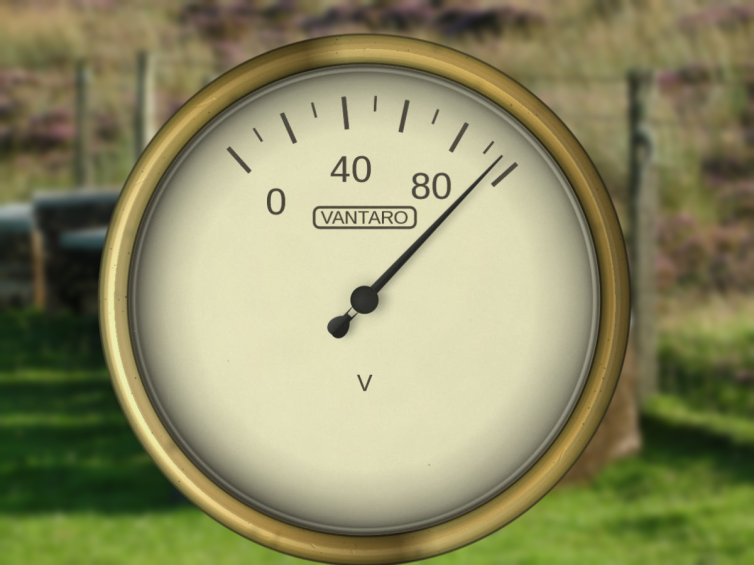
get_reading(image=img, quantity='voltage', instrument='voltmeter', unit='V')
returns 95 V
